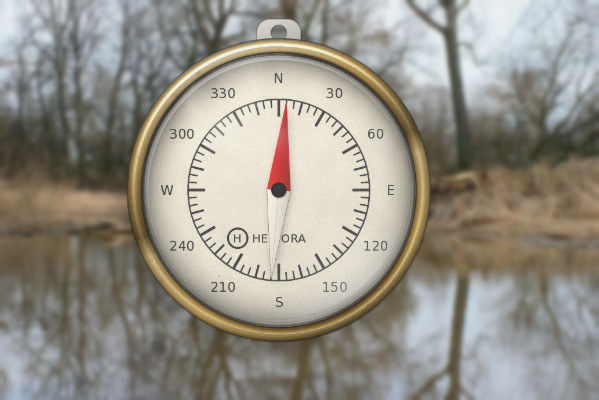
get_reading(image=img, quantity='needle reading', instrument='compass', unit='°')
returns 5 °
